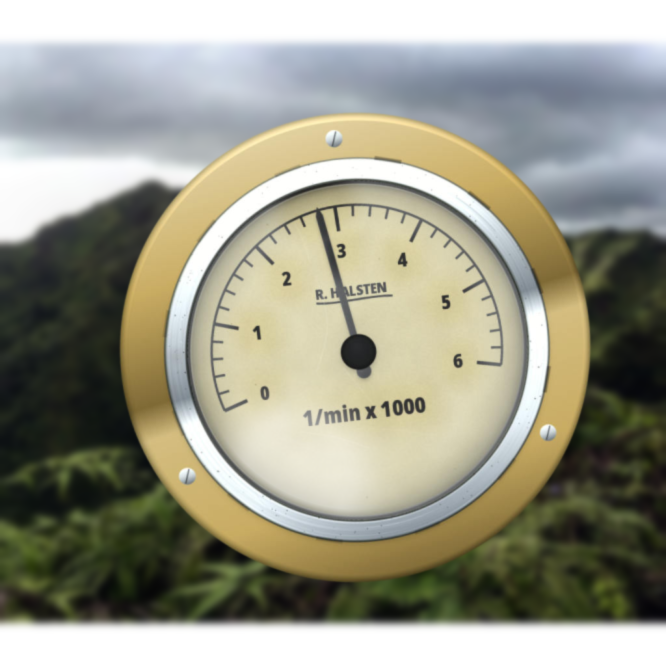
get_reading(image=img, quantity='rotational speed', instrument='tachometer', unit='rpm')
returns 2800 rpm
